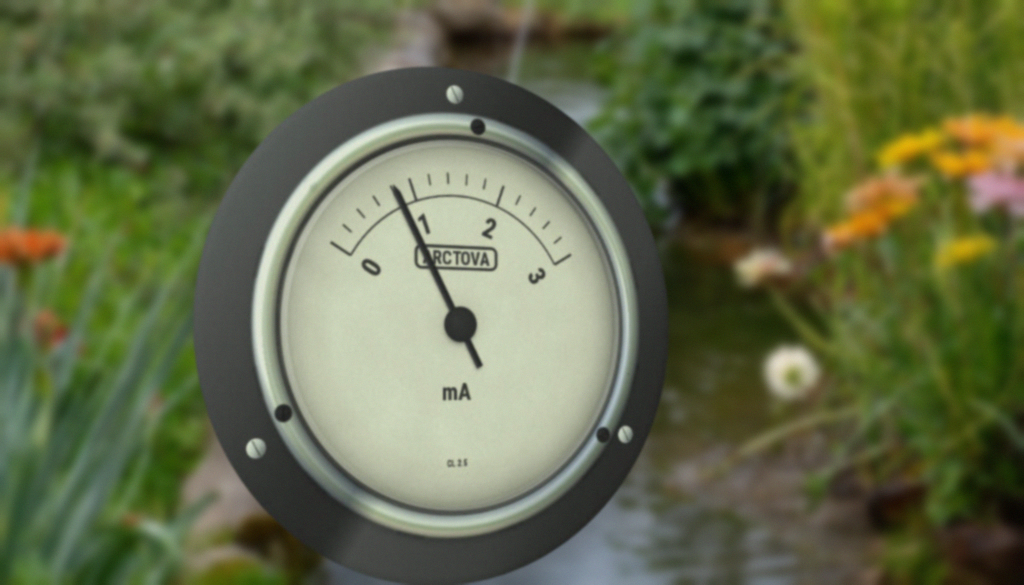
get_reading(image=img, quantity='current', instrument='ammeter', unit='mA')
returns 0.8 mA
